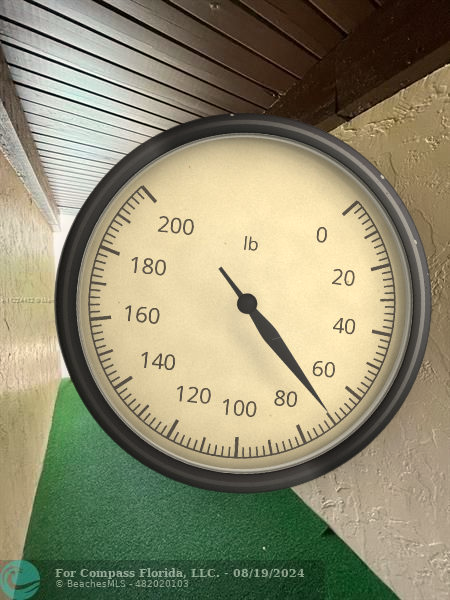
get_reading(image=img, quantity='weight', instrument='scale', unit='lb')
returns 70 lb
